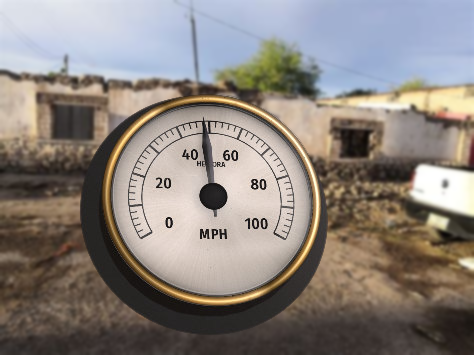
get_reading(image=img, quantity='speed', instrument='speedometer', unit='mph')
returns 48 mph
